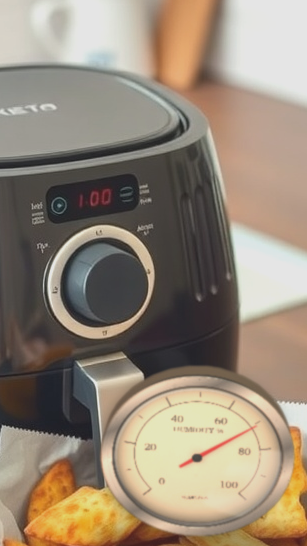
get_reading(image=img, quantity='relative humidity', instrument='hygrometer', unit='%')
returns 70 %
